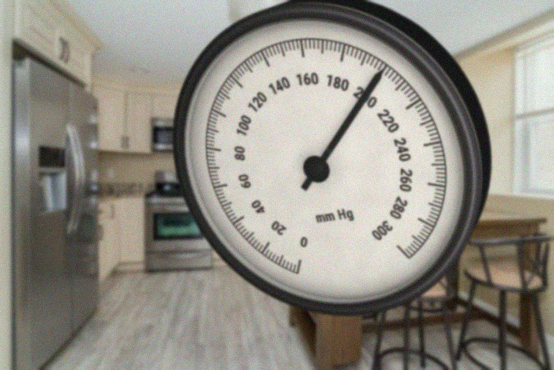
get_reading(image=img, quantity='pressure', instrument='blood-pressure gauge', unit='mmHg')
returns 200 mmHg
